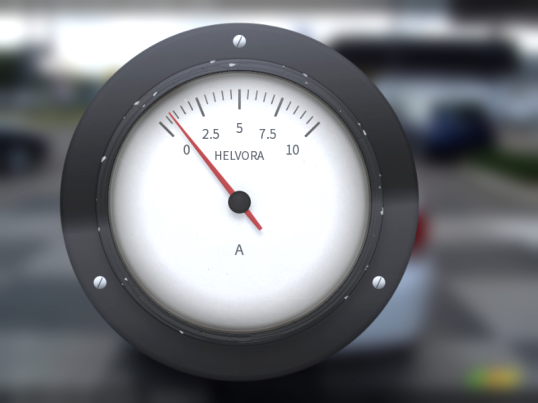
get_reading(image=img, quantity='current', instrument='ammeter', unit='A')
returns 0.75 A
